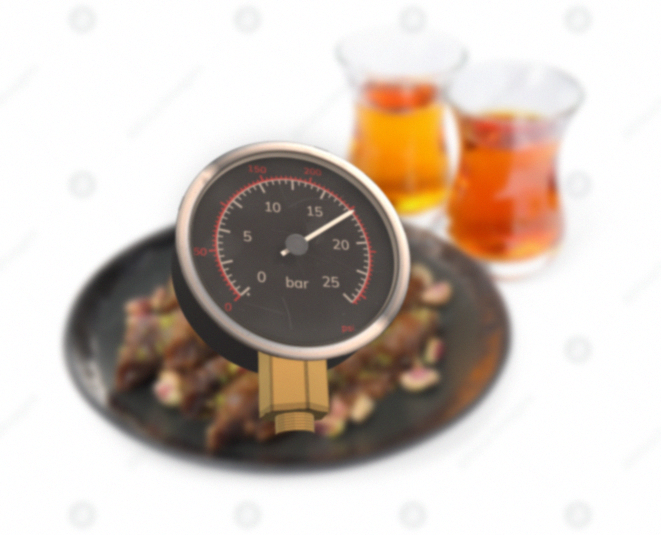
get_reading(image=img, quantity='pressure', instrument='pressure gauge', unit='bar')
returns 17.5 bar
